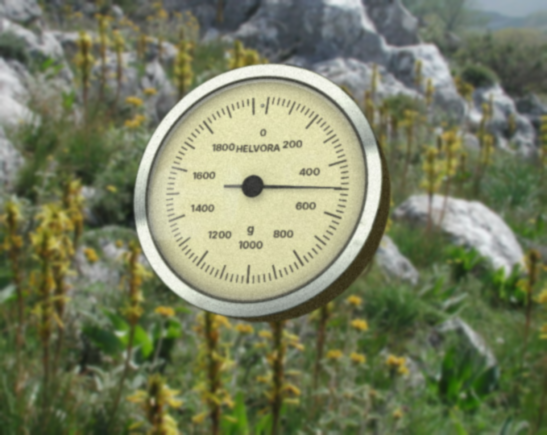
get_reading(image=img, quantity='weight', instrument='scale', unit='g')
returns 500 g
